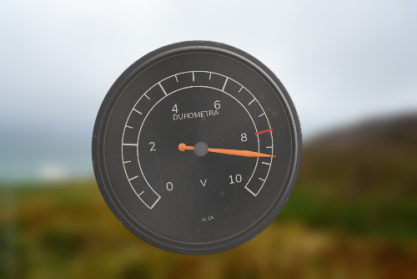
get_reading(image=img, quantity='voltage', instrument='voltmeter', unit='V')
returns 8.75 V
